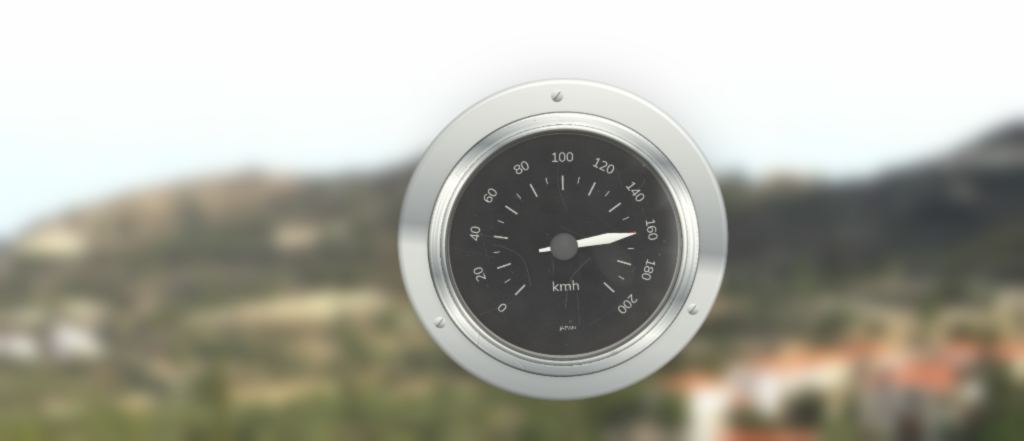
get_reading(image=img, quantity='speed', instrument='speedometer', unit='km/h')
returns 160 km/h
